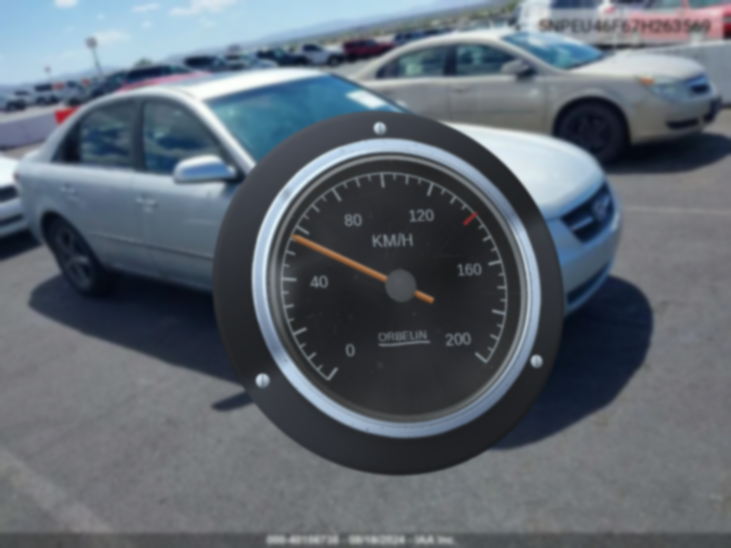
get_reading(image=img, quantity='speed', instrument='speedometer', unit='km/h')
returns 55 km/h
